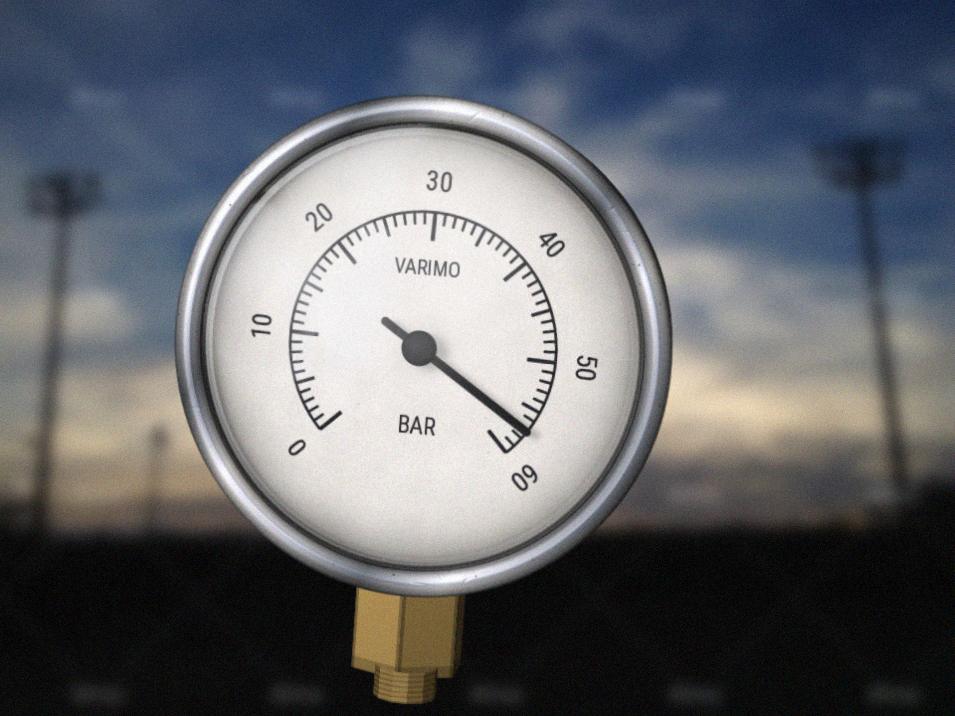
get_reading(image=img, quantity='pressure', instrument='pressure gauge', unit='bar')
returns 57 bar
